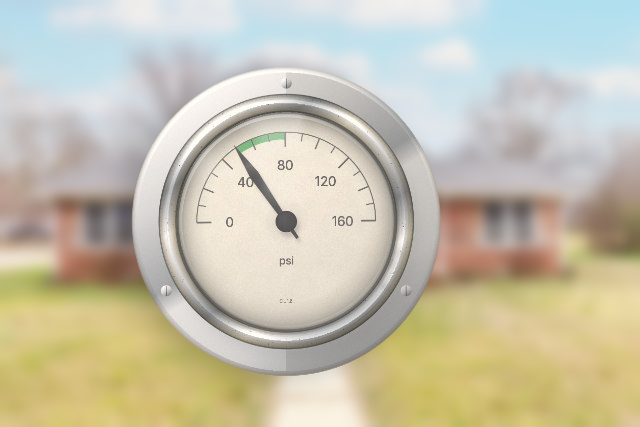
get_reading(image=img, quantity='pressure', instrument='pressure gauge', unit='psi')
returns 50 psi
